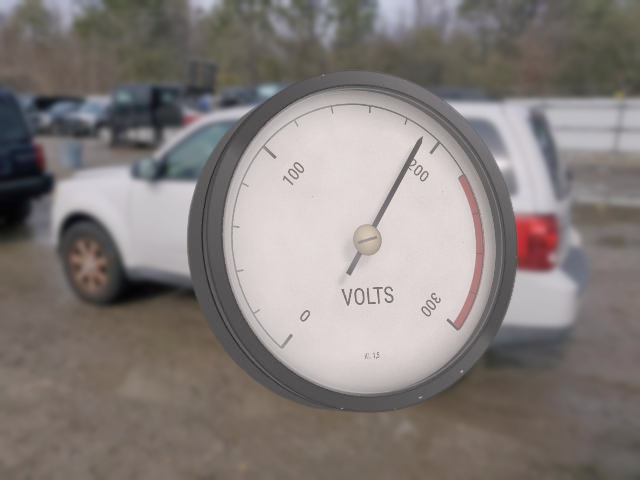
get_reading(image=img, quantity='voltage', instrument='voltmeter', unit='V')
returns 190 V
